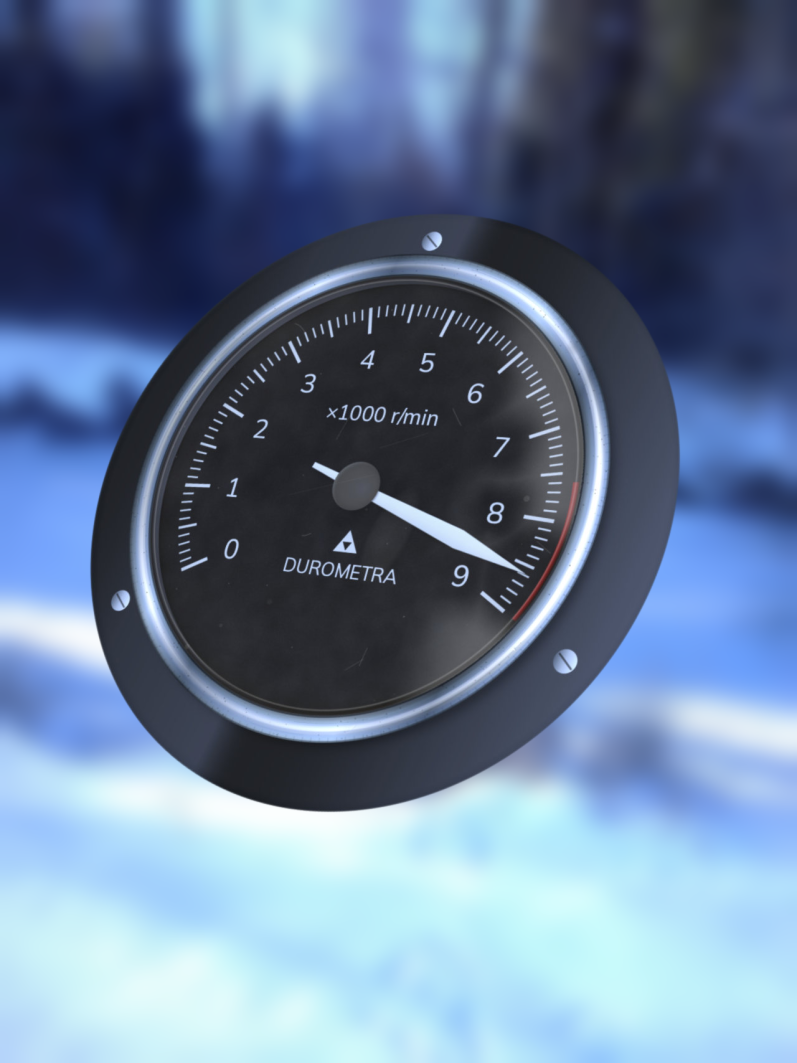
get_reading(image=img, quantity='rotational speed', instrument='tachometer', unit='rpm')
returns 8600 rpm
